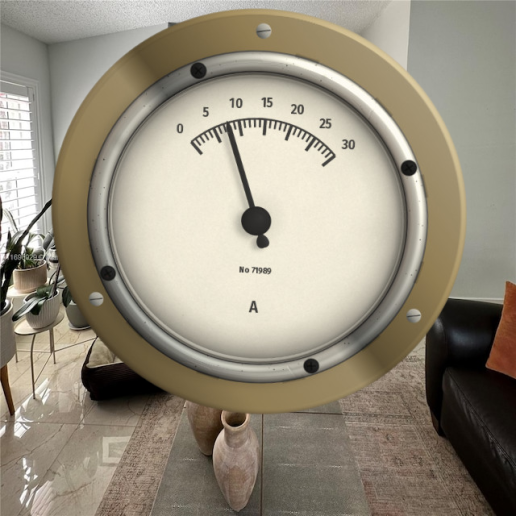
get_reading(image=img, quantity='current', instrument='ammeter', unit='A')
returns 8 A
